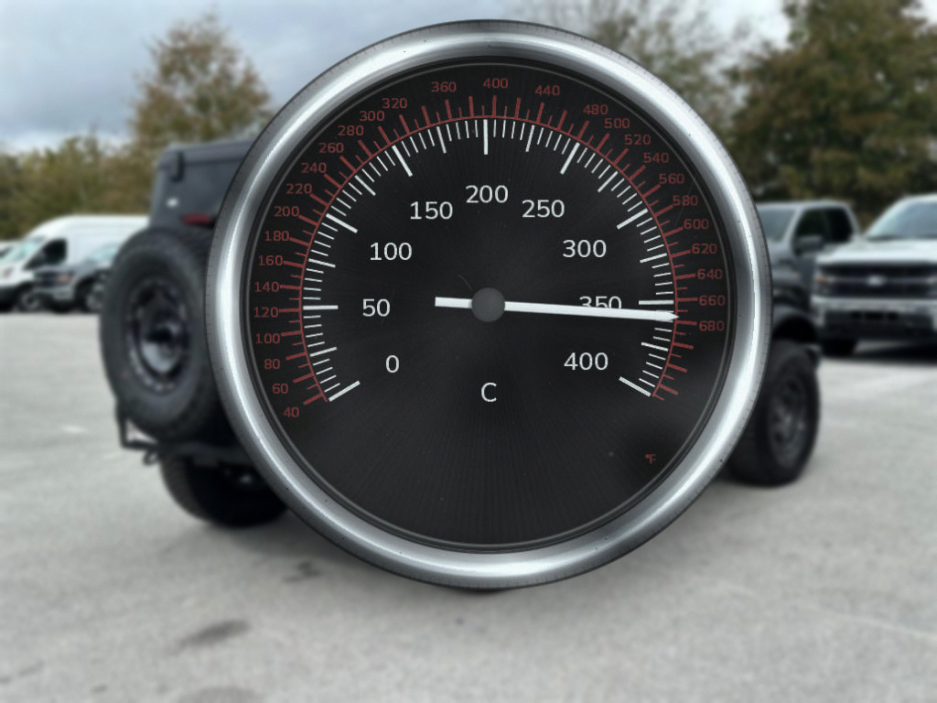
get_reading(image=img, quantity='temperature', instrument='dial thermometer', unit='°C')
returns 357.5 °C
